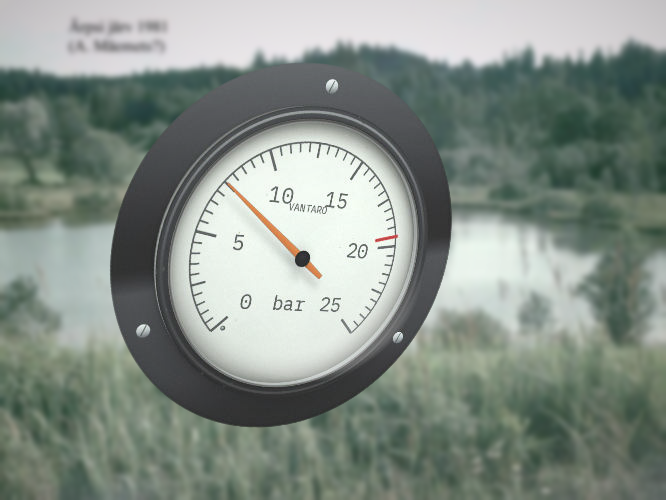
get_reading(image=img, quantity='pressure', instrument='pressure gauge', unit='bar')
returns 7.5 bar
